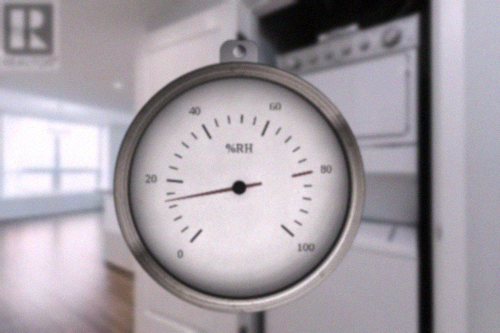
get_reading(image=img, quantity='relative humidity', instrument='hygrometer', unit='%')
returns 14 %
